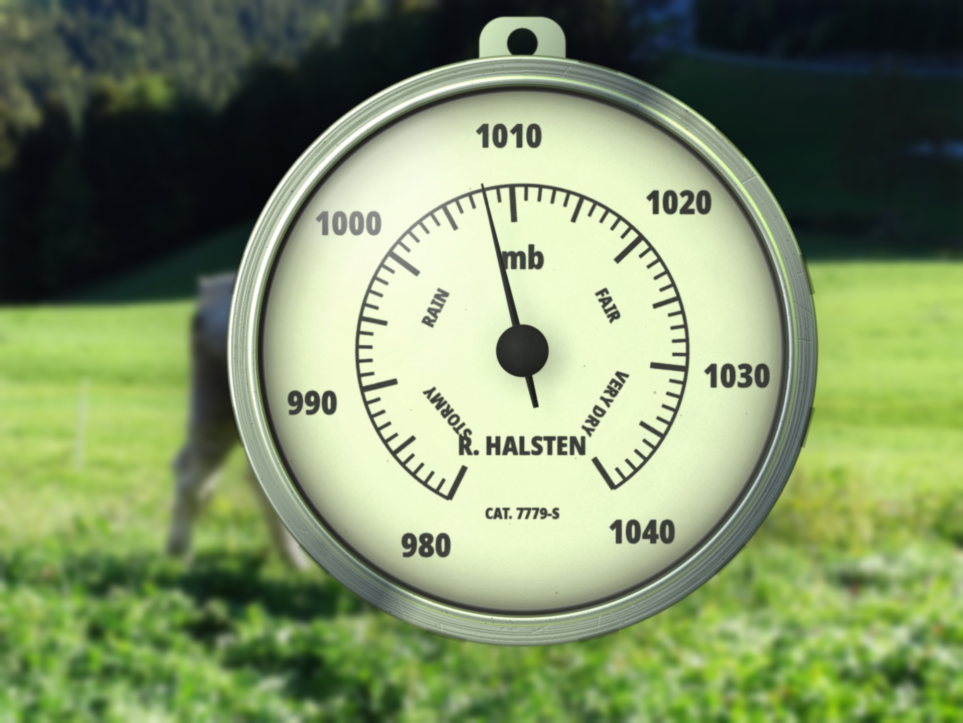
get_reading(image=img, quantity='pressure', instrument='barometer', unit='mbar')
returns 1008 mbar
